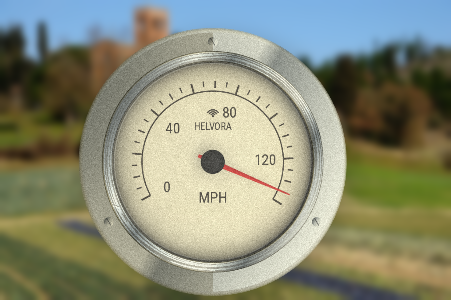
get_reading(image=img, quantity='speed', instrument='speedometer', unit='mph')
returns 135 mph
